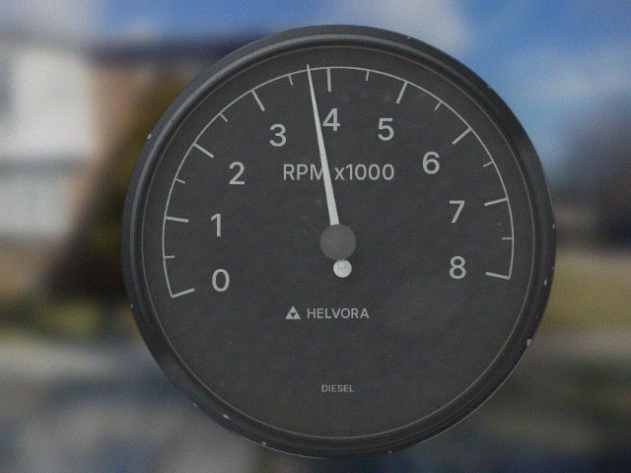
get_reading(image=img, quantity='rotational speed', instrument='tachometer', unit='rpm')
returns 3750 rpm
